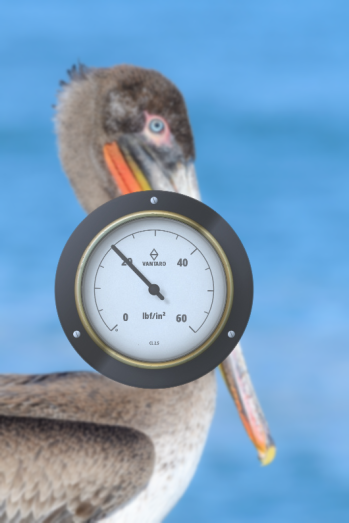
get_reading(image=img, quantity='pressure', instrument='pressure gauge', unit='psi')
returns 20 psi
